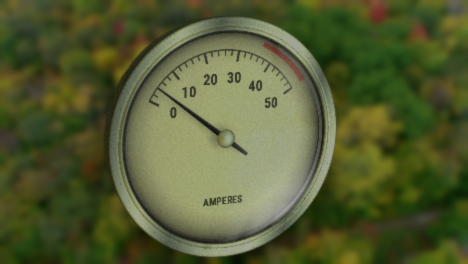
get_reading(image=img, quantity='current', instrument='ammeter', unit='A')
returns 4 A
